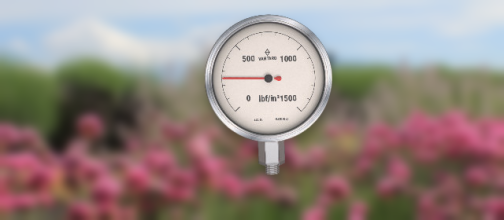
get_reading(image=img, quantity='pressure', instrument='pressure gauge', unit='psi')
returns 250 psi
